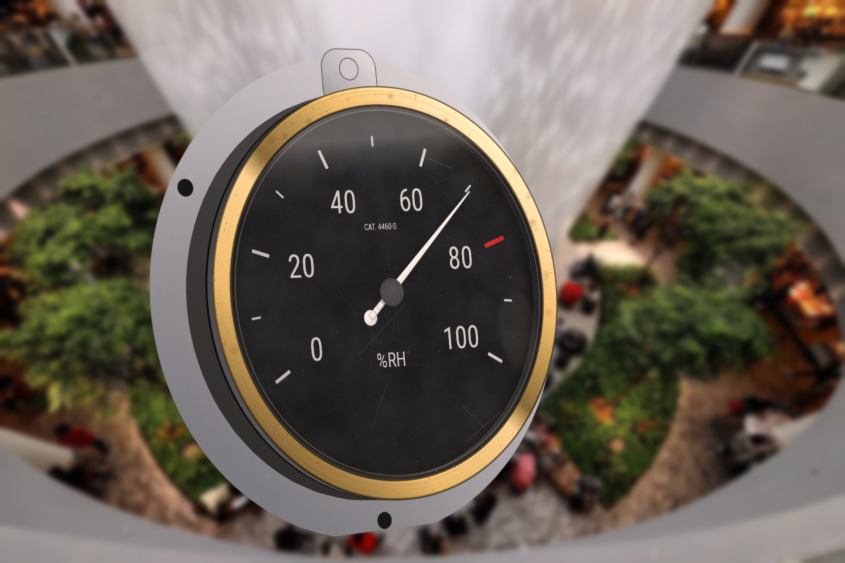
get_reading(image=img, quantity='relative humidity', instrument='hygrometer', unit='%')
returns 70 %
